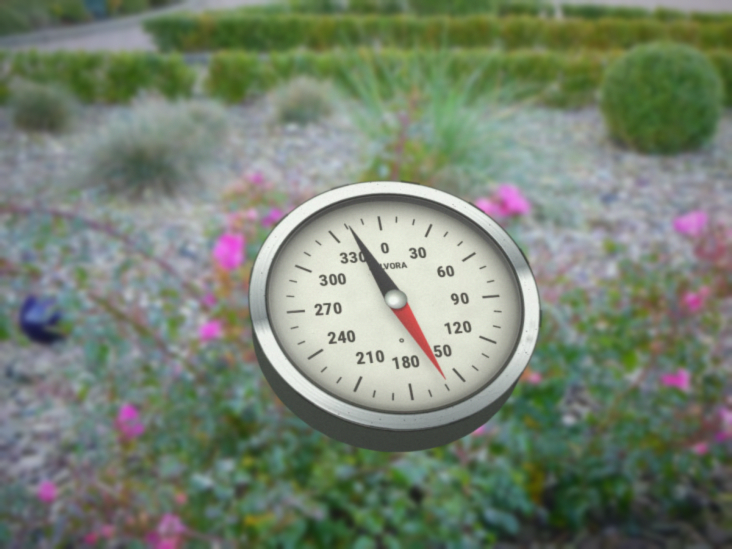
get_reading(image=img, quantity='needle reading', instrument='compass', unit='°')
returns 160 °
